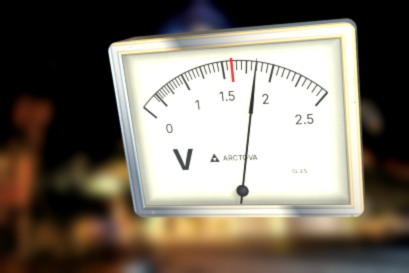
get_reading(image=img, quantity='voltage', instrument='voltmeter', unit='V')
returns 1.85 V
